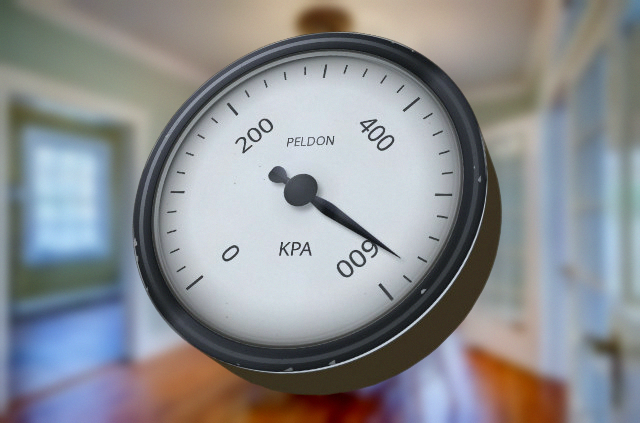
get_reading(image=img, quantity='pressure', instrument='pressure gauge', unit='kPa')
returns 570 kPa
